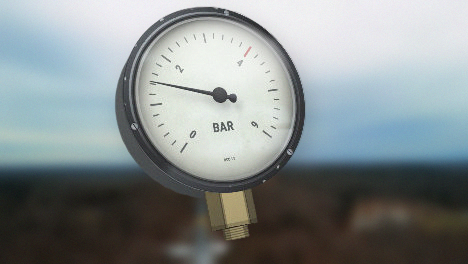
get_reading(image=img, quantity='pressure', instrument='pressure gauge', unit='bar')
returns 1.4 bar
